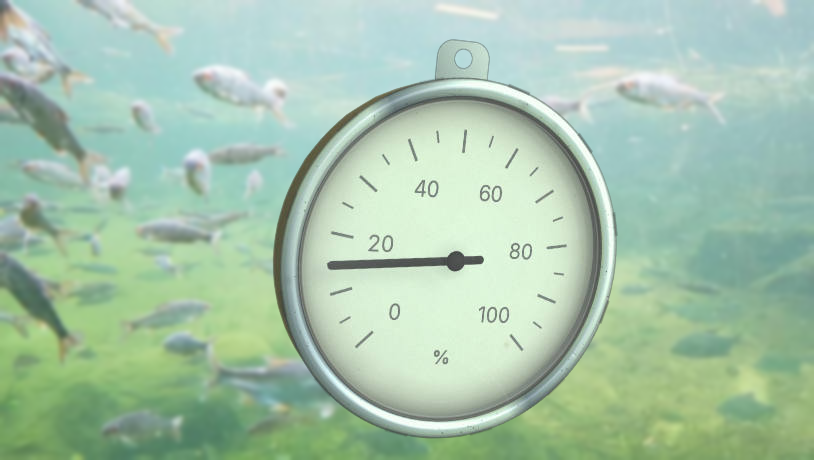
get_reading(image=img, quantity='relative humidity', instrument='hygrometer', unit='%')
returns 15 %
